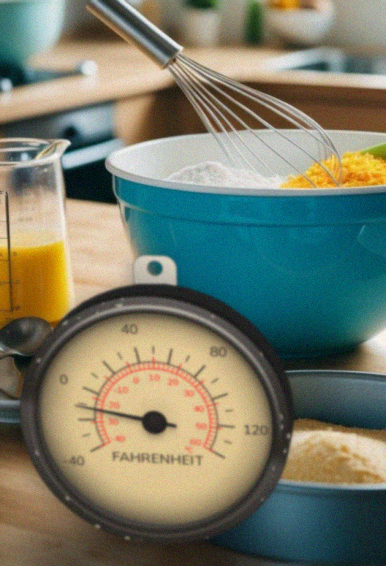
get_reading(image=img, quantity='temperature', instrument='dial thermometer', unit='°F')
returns -10 °F
